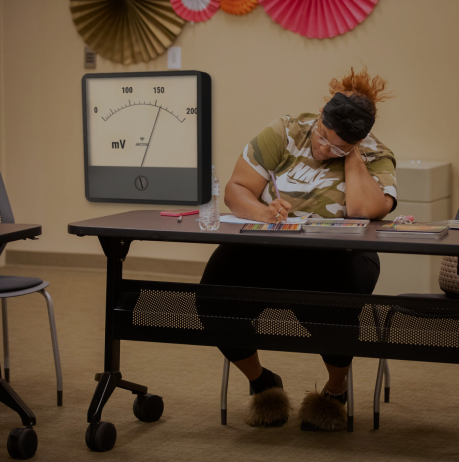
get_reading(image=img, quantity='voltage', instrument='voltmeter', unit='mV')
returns 160 mV
